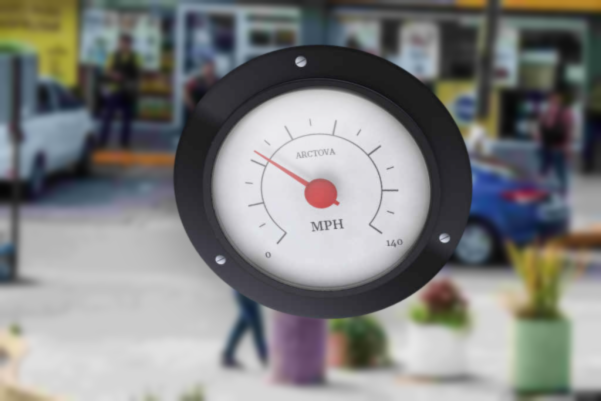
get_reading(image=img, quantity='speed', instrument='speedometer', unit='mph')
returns 45 mph
